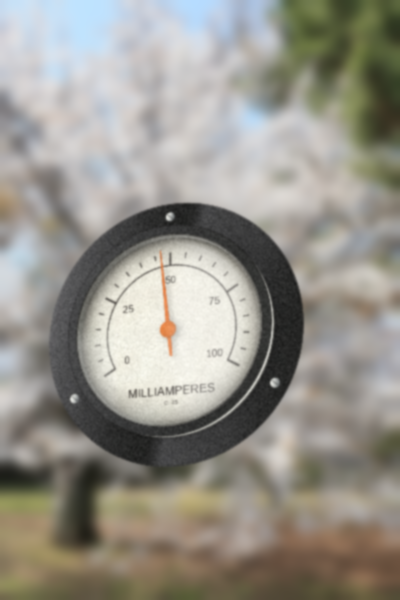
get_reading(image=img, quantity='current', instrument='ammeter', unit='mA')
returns 47.5 mA
